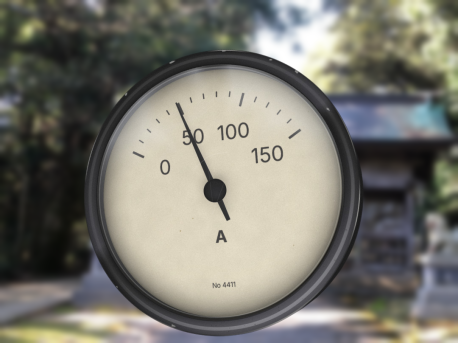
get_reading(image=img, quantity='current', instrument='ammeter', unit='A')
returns 50 A
